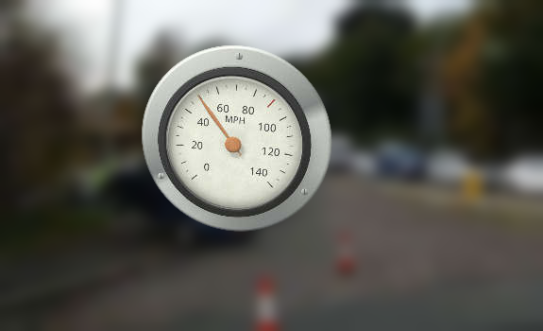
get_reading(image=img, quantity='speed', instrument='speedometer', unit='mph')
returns 50 mph
